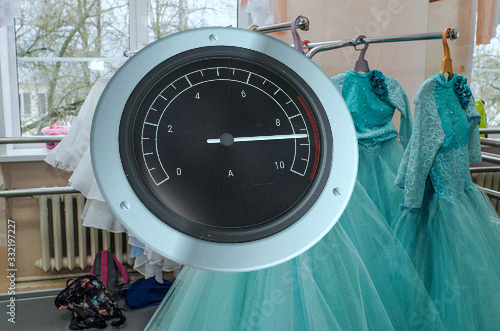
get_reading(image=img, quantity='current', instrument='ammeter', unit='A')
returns 8.75 A
